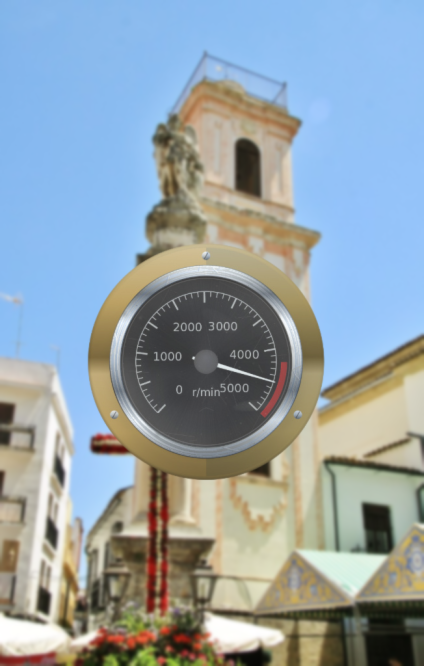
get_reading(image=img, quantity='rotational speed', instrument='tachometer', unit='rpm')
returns 4500 rpm
